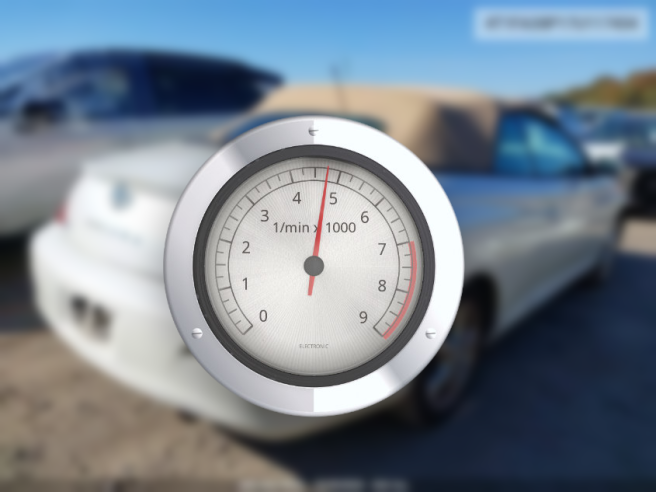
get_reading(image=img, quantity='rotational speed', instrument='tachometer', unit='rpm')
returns 4750 rpm
